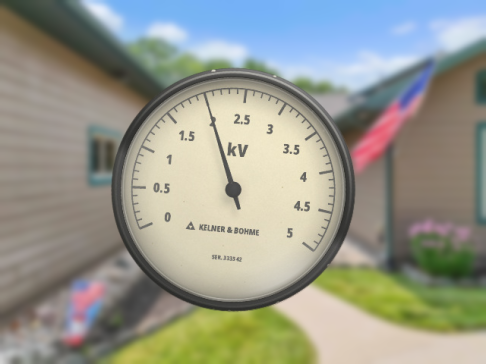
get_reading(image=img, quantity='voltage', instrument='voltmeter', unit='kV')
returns 2 kV
